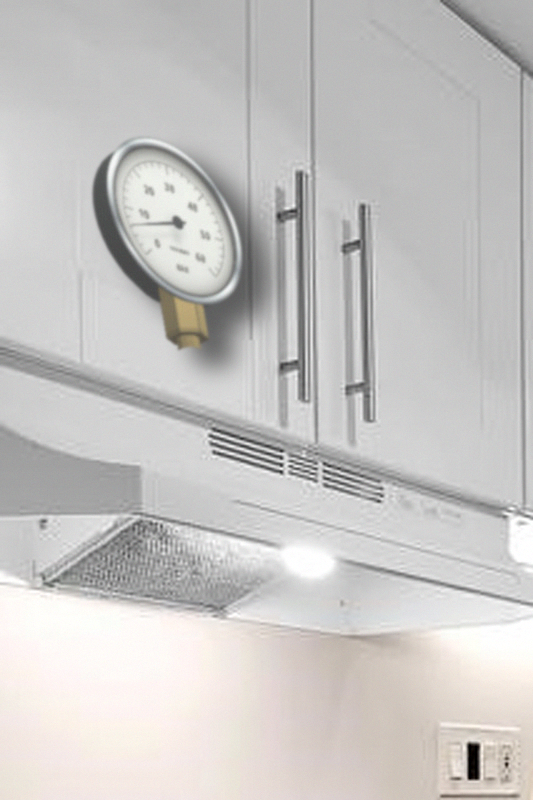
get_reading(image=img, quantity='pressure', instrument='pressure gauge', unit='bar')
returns 6 bar
